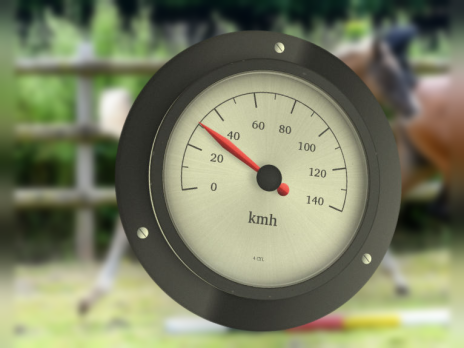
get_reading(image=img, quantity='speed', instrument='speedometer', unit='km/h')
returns 30 km/h
